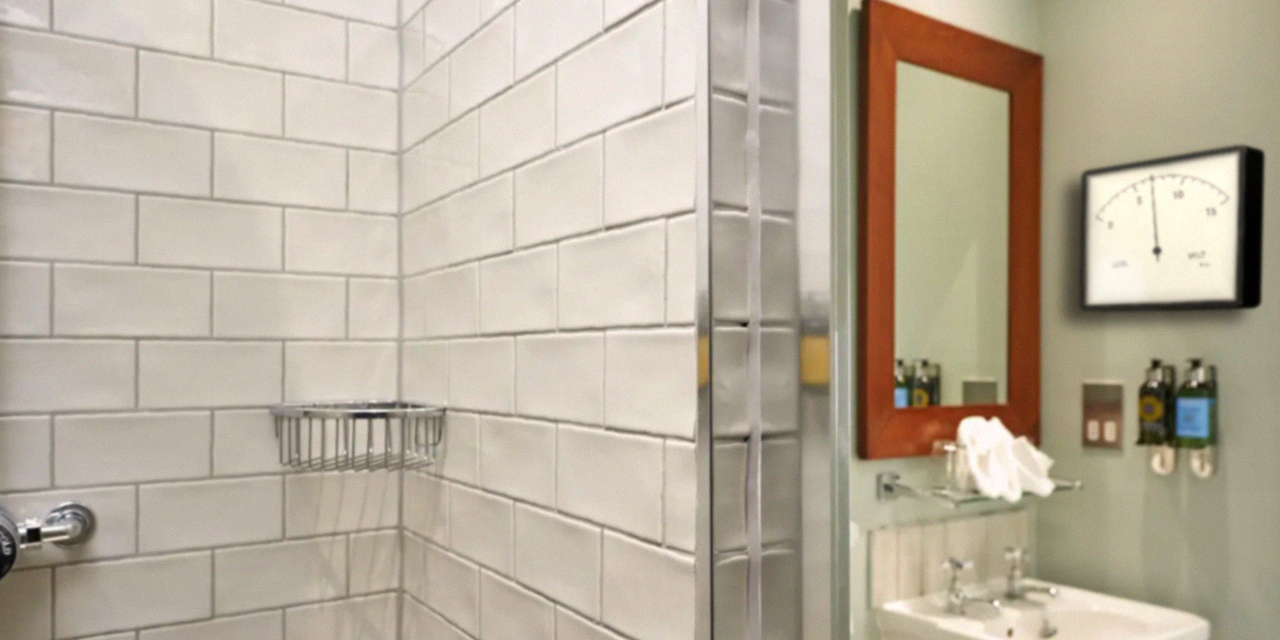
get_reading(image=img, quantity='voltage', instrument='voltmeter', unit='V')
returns 7 V
